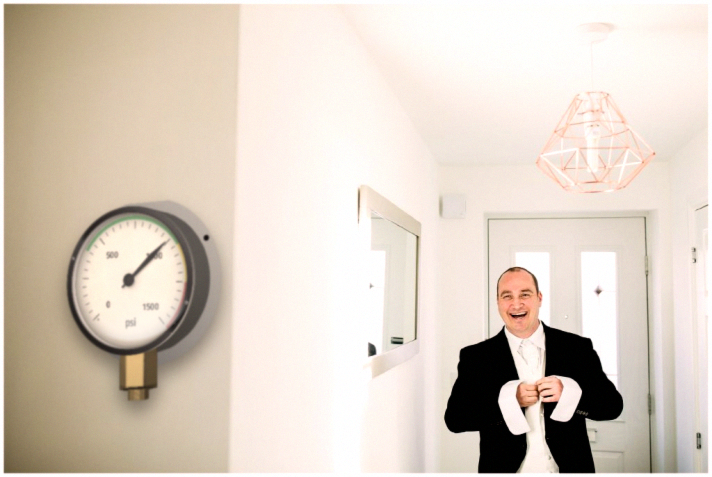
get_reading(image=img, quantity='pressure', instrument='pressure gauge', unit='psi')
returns 1000 psi
